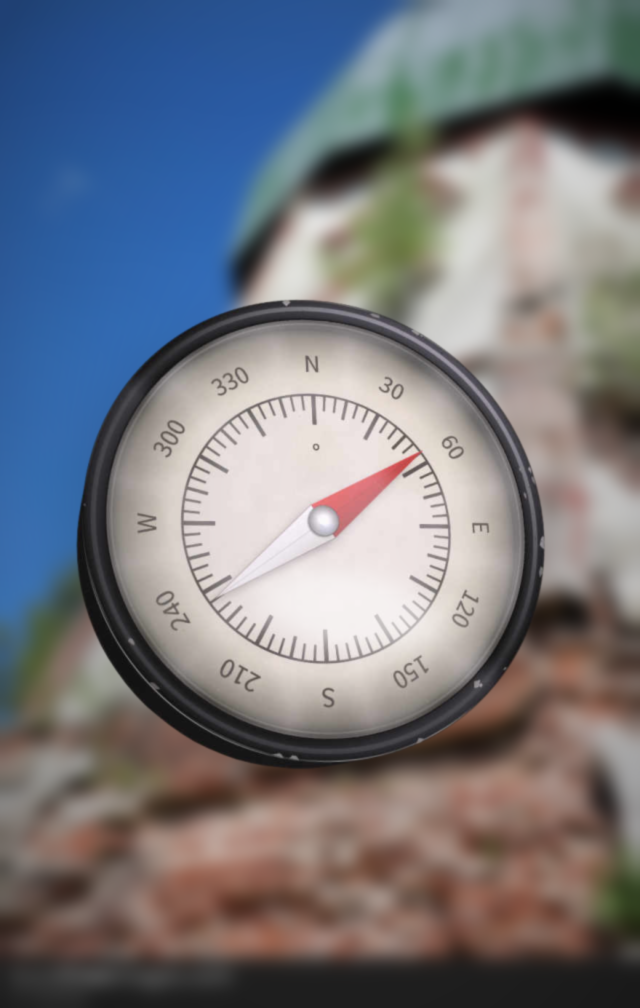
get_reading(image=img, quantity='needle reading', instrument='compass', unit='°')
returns 55 °
